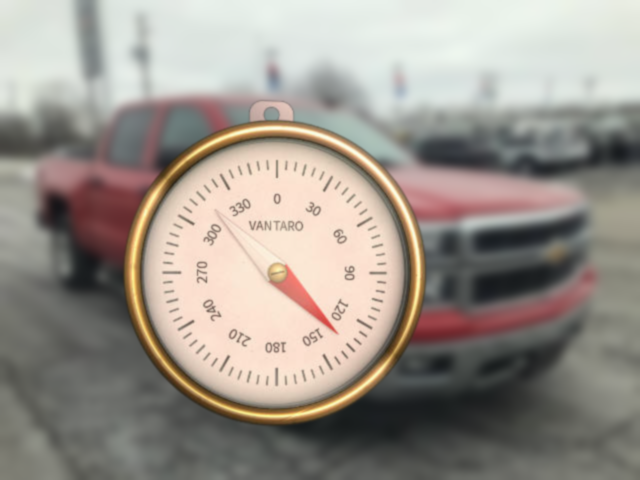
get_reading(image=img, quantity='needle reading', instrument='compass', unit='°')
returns 135 °
